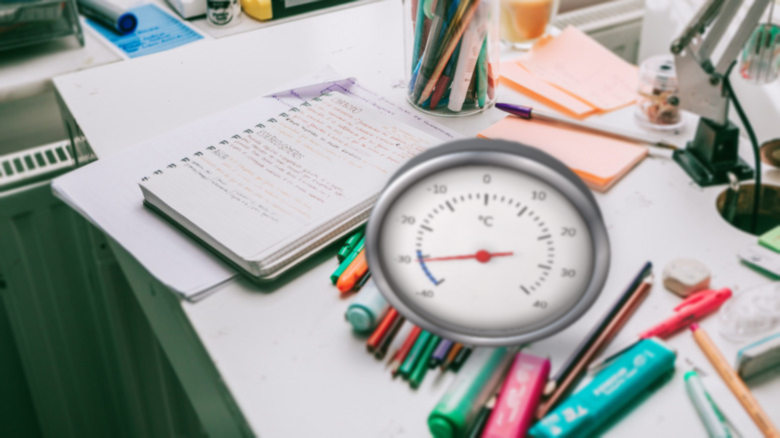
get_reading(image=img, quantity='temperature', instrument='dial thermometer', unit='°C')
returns -30 °C
